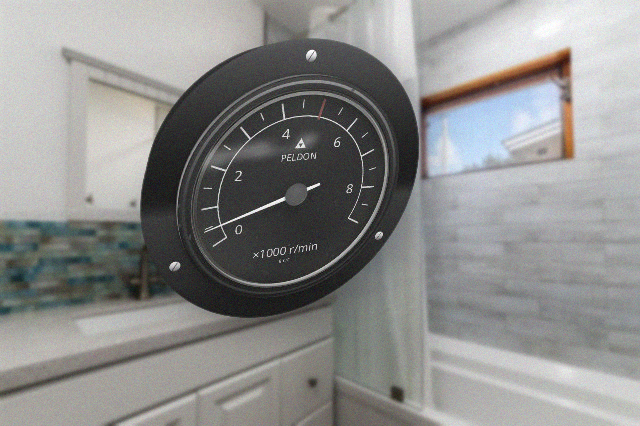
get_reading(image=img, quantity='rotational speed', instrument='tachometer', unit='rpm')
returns 500 rpm
